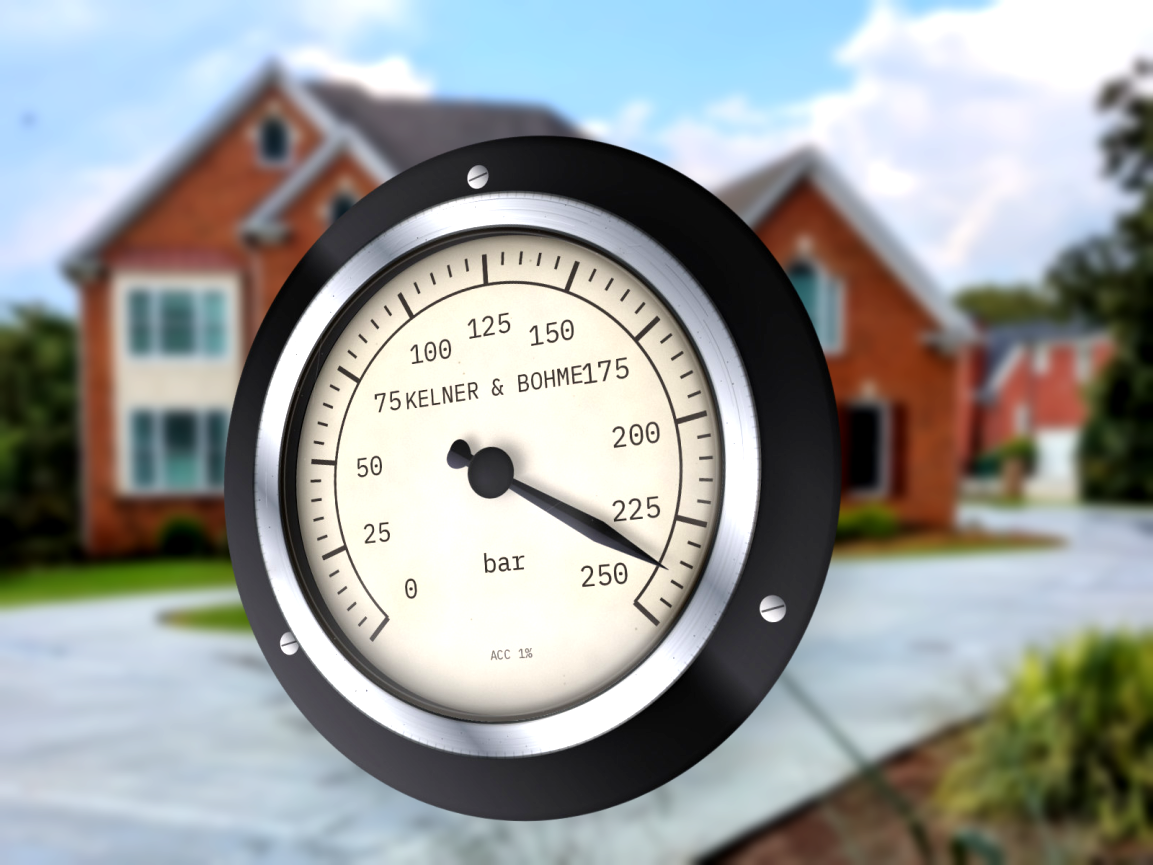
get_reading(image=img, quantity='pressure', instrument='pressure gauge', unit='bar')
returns 237.5 bar
